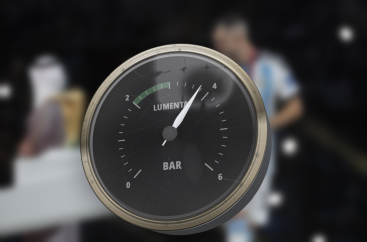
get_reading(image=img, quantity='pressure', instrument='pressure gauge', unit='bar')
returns 3.8 bar
